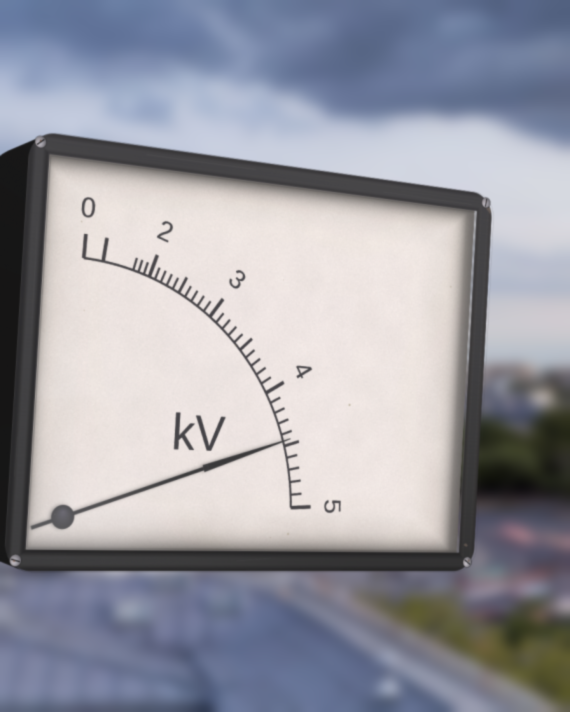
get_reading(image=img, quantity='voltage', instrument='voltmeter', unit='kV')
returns 4.45 kV
